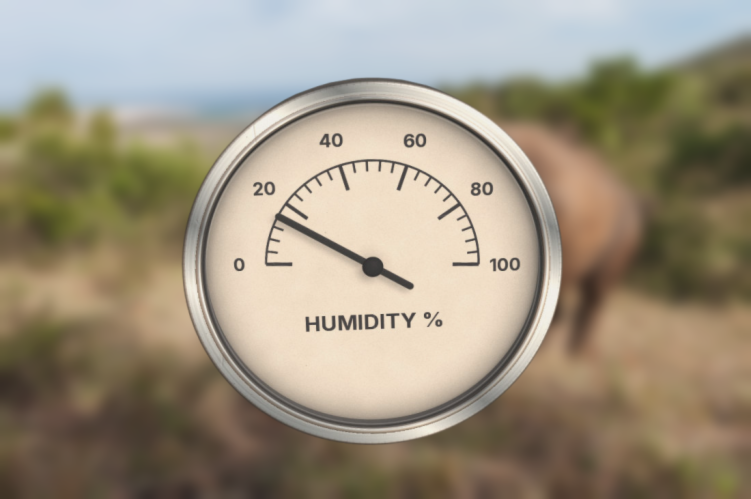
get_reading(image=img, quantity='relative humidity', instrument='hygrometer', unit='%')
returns 16 %
